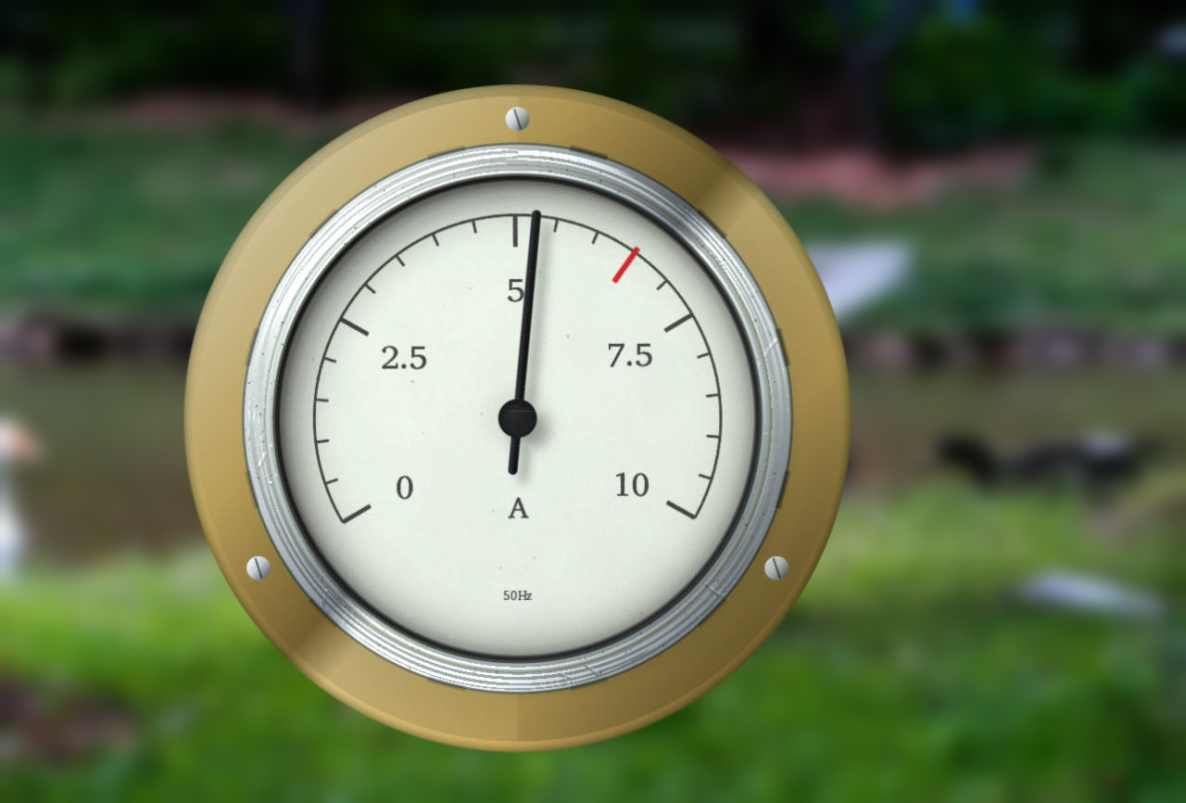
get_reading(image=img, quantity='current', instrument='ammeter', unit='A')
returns 5.25 A
